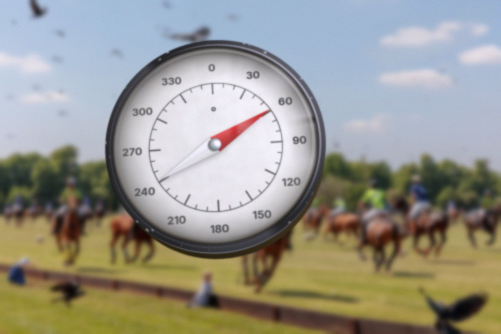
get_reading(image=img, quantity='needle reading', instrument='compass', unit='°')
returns 60 °
